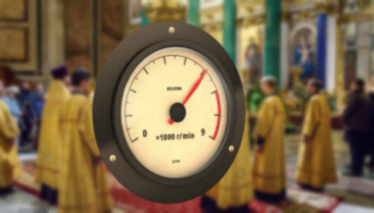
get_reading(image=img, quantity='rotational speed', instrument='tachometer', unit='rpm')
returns 6000 rpm
